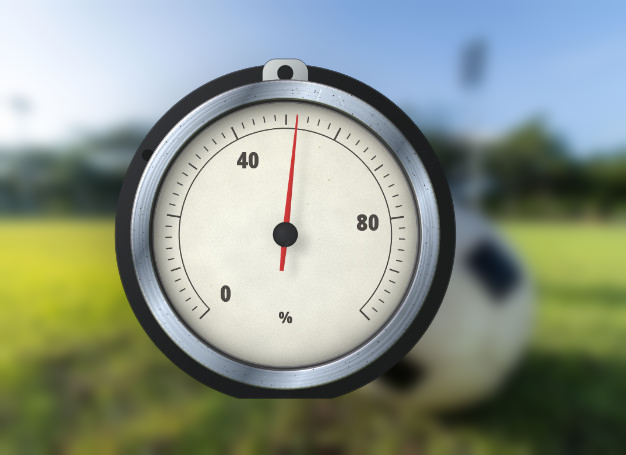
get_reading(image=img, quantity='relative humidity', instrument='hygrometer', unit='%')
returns 52 %
